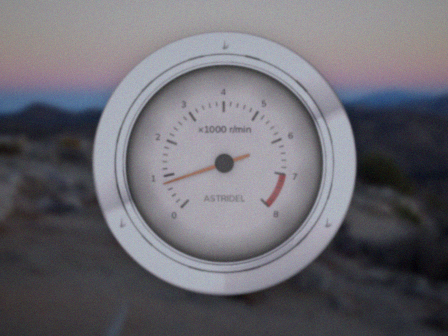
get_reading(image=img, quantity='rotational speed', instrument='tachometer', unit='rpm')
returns 800 rpm
